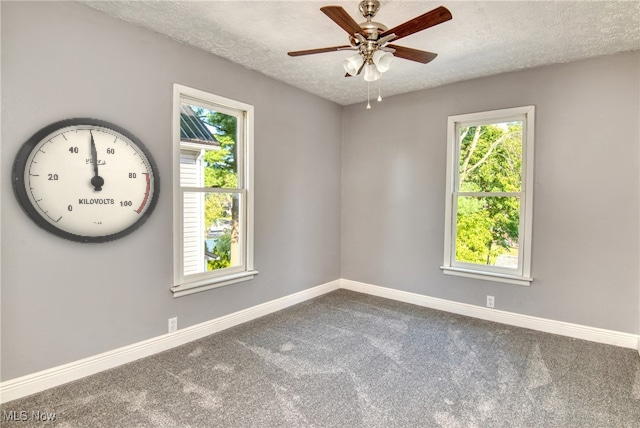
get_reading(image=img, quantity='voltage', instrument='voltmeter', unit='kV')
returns 50 kV
